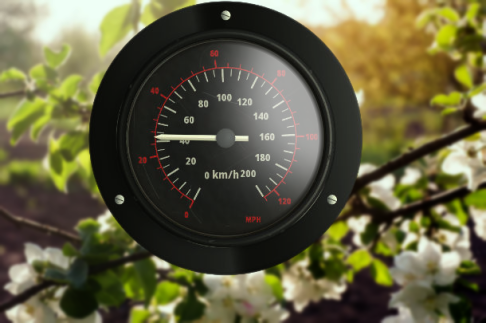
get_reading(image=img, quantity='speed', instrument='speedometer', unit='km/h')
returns 42.5 km/h
